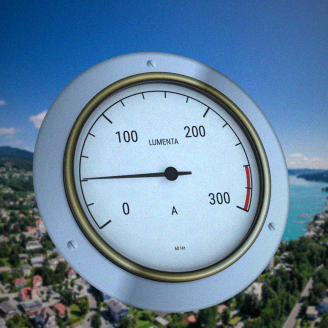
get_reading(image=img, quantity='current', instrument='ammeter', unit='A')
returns 40 A
